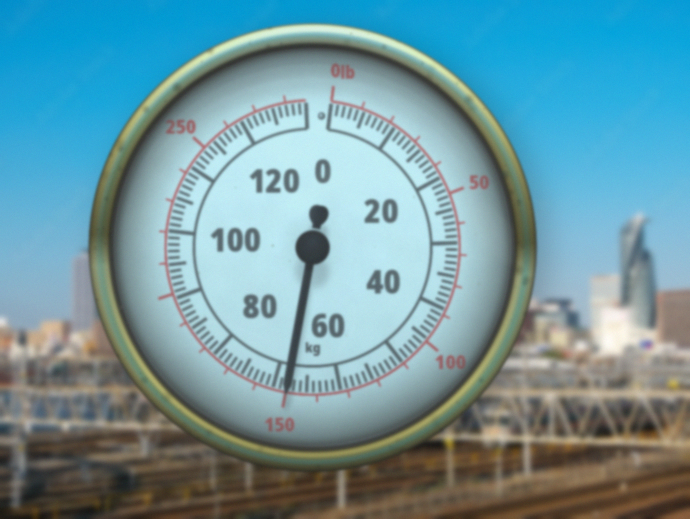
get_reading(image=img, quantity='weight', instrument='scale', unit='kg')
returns 68 kg
